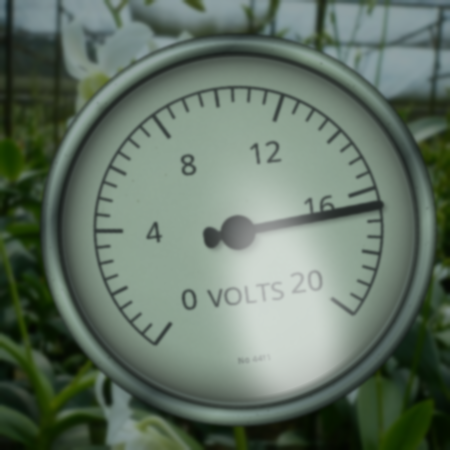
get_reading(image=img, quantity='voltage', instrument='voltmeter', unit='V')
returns 16.5 V
